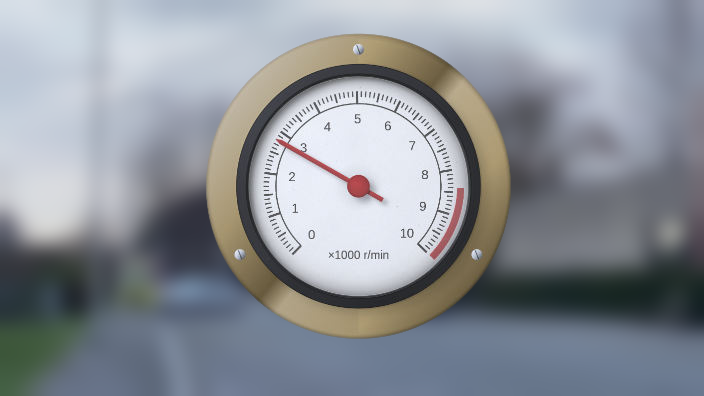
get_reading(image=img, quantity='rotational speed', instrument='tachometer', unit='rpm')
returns 2800 rpm
